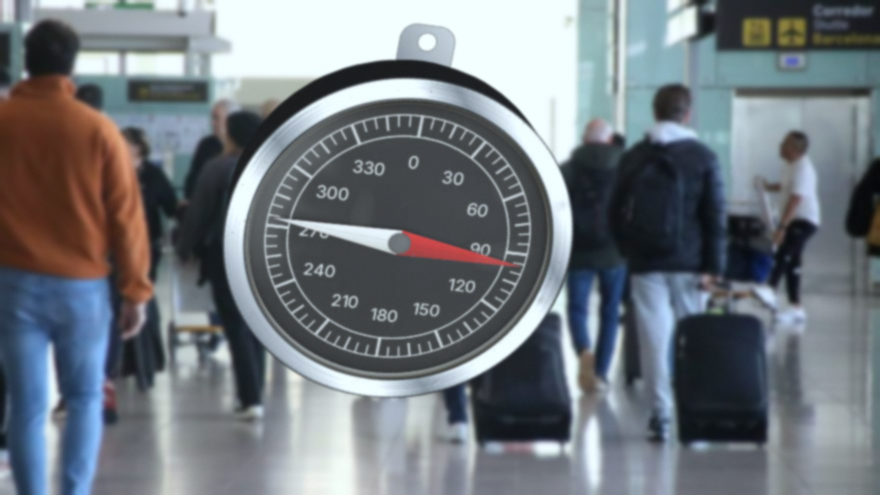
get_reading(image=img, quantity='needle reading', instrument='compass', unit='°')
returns 95 °
